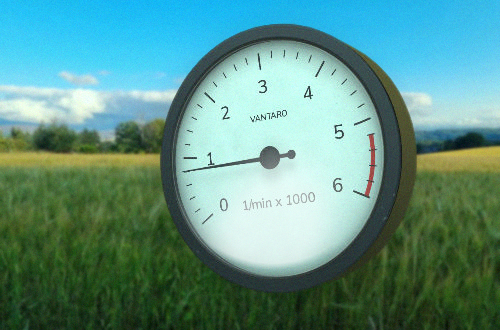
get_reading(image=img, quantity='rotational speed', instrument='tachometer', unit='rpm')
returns 800 rpm
